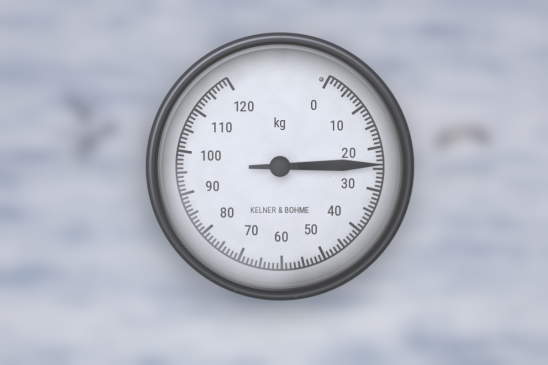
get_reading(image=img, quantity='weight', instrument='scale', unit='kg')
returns 24 kg
